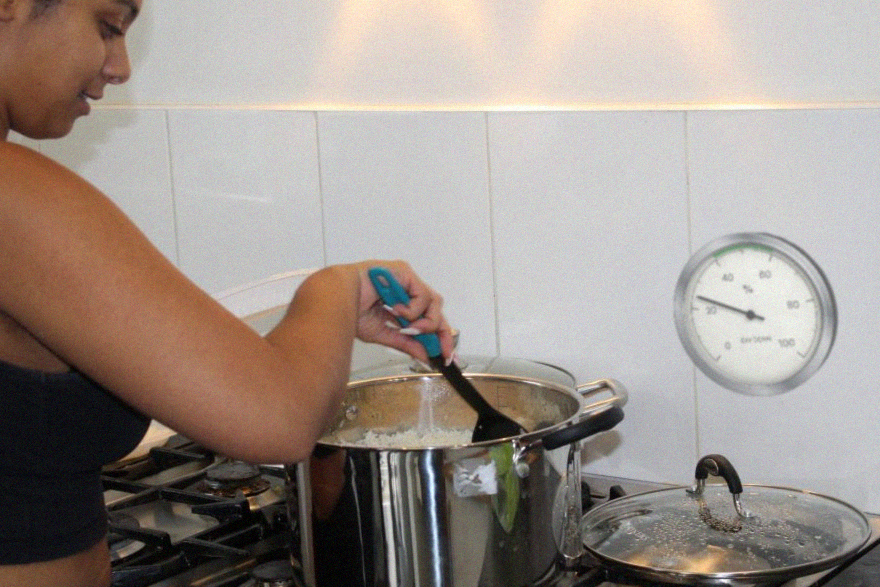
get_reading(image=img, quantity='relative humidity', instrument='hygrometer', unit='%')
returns 25 %
